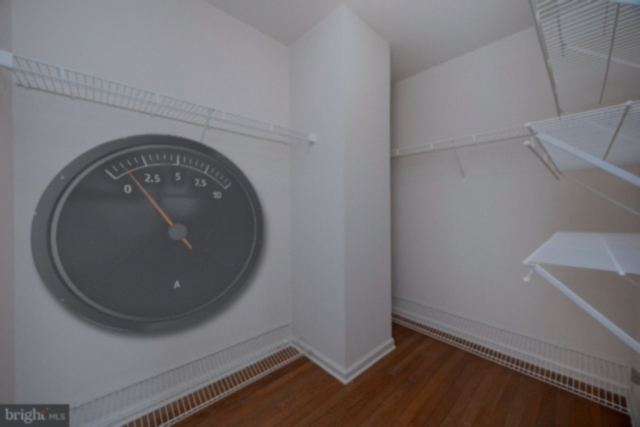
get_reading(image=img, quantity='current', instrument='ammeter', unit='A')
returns 1 A
